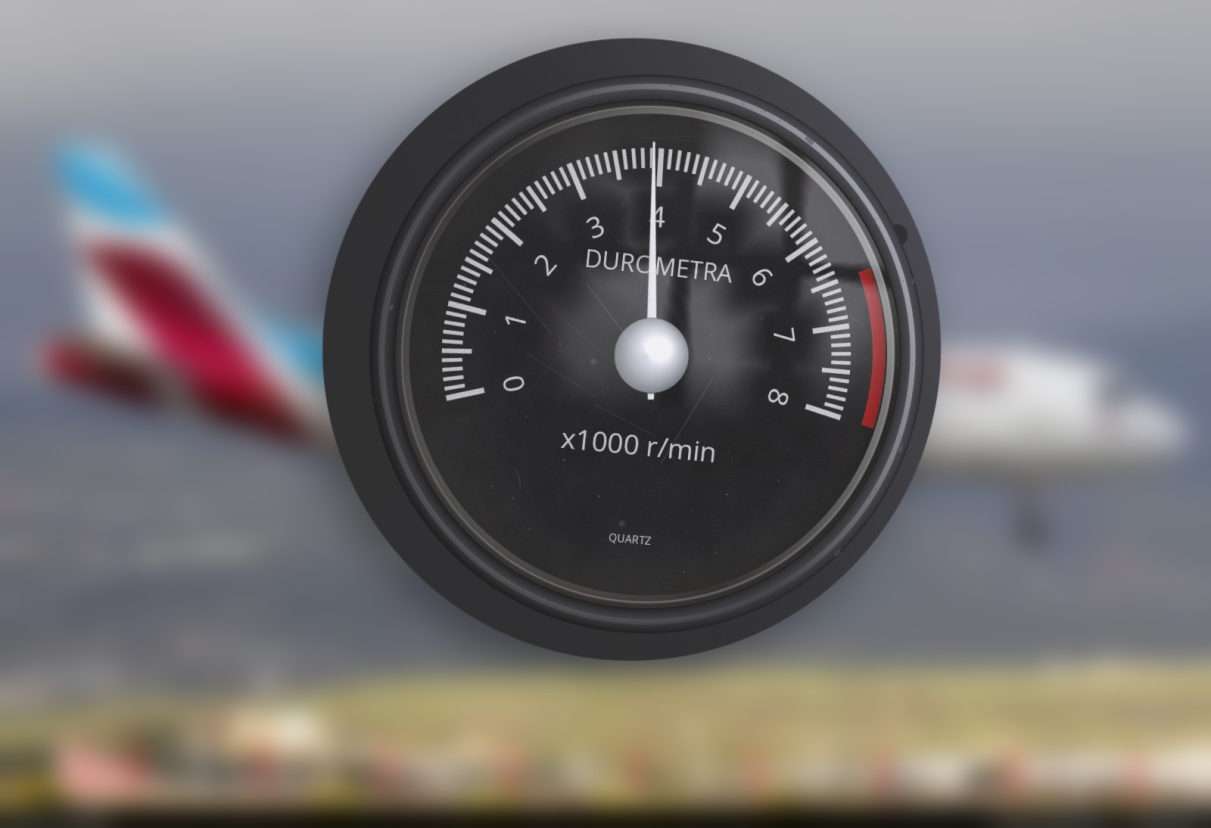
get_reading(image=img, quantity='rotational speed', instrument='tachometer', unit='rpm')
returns 3900 rpm
